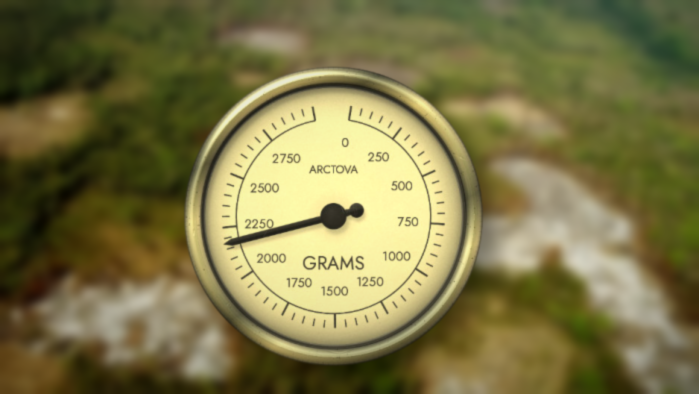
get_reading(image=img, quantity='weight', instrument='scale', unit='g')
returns 2175 g
